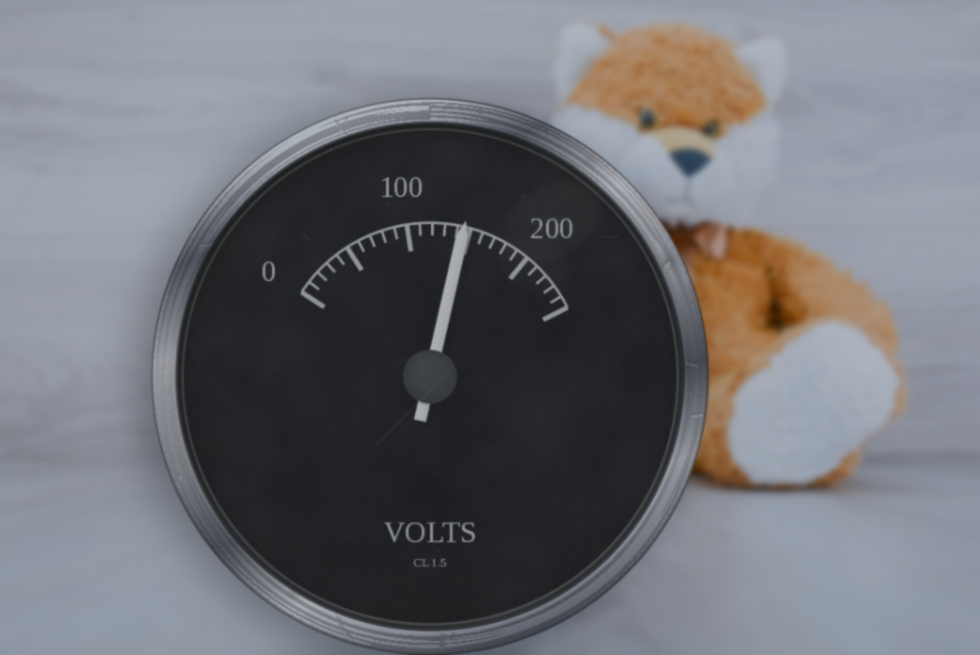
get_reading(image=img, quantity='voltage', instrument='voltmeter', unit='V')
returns 145 V
